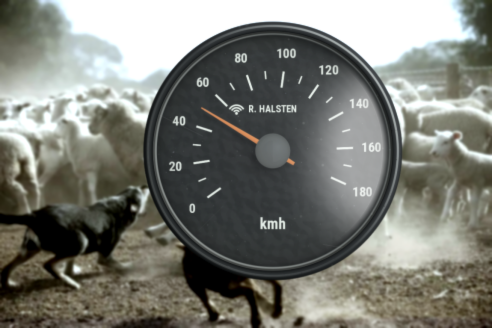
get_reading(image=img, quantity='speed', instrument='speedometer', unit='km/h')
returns 50 km/h
